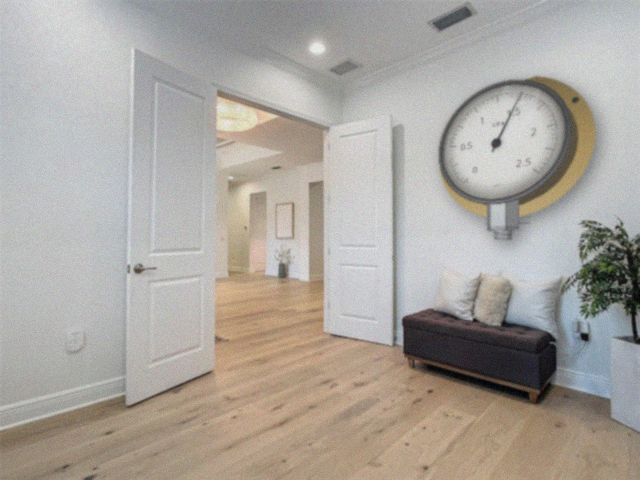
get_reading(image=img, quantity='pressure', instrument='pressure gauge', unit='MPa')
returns 1.5 MPa
